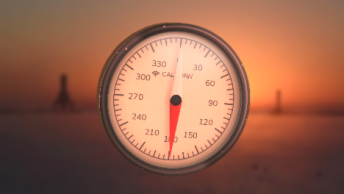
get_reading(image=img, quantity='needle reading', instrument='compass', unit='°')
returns 180 °
